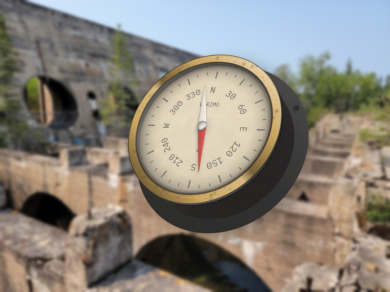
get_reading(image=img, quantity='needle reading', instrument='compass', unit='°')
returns 170 °
